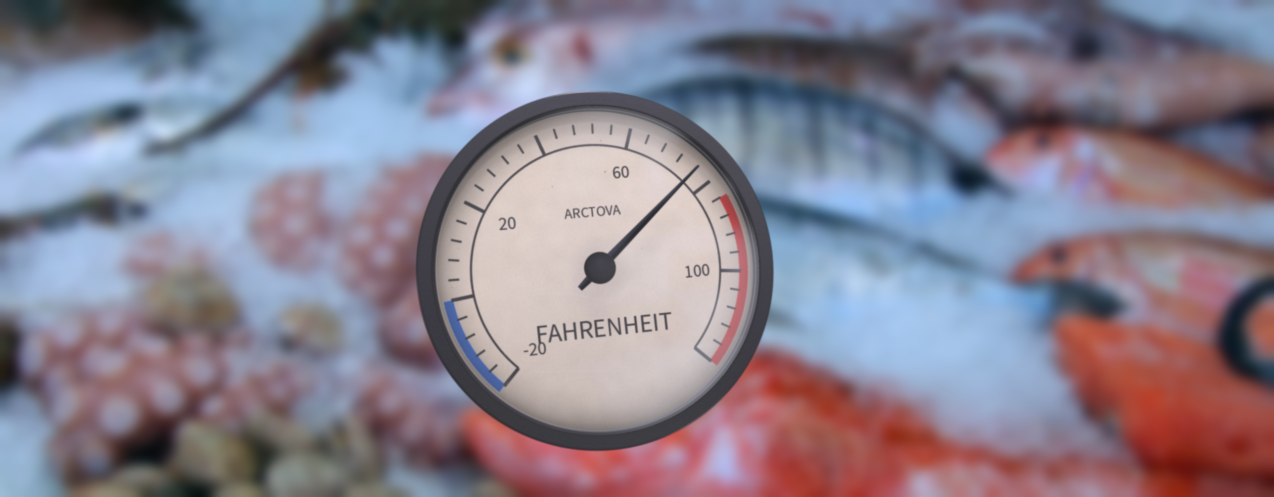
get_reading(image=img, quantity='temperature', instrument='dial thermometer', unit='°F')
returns 76 °F
